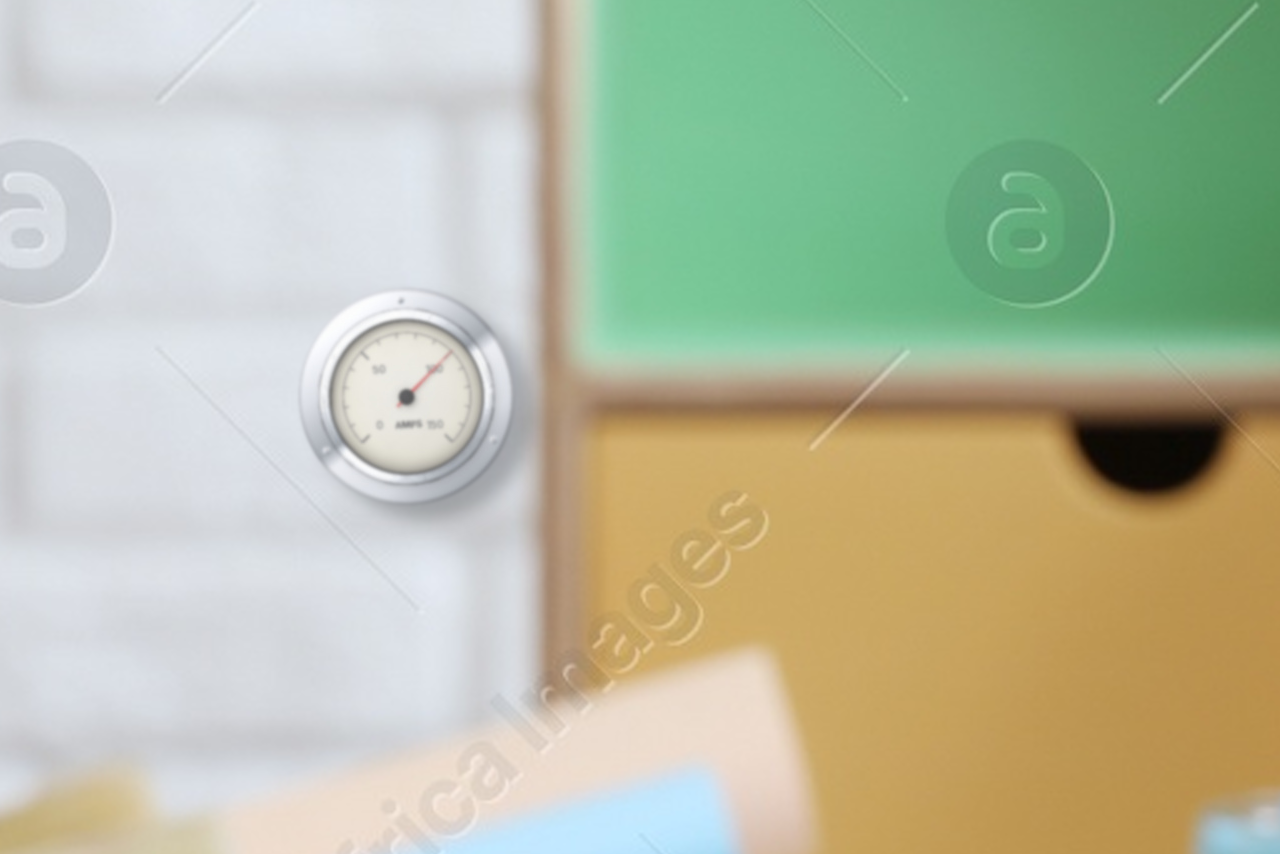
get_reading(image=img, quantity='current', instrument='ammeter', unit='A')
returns 100 A
